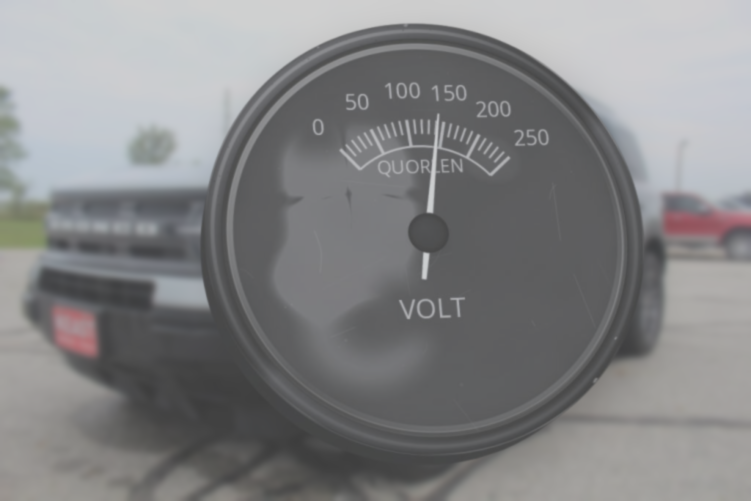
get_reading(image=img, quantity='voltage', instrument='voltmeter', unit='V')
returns 140 V
